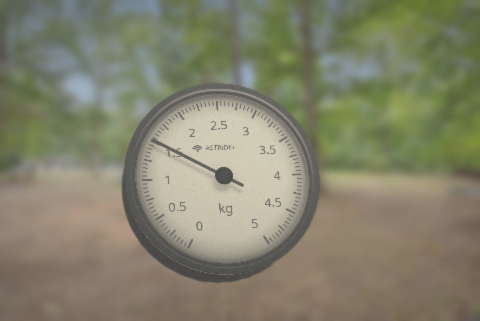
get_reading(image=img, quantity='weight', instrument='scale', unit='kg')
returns 1.5 kg
